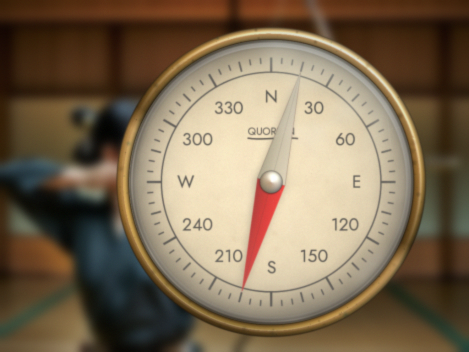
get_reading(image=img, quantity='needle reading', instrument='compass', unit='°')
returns 195 °
